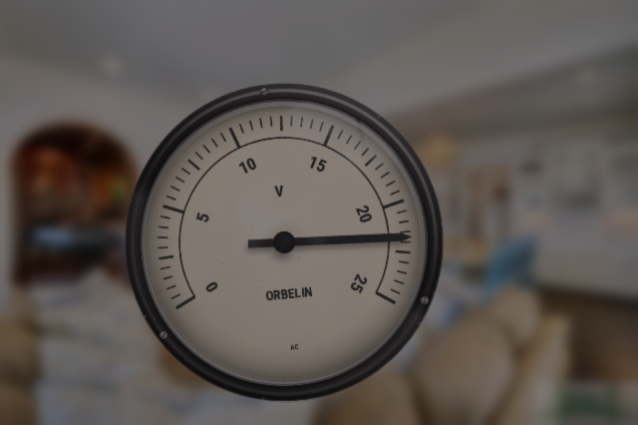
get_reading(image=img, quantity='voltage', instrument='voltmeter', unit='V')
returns 21.75 V
